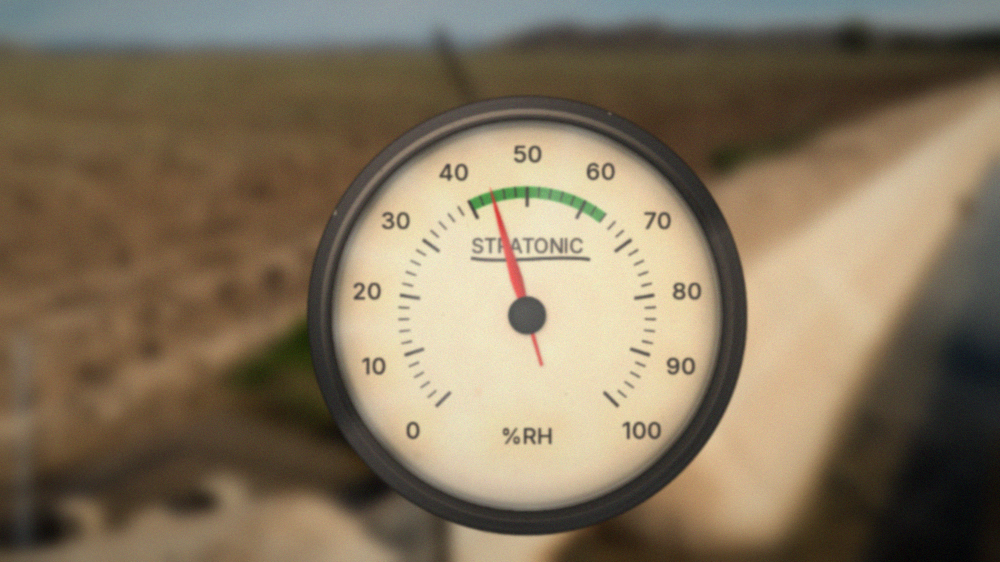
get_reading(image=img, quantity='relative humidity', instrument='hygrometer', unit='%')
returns 44 %
